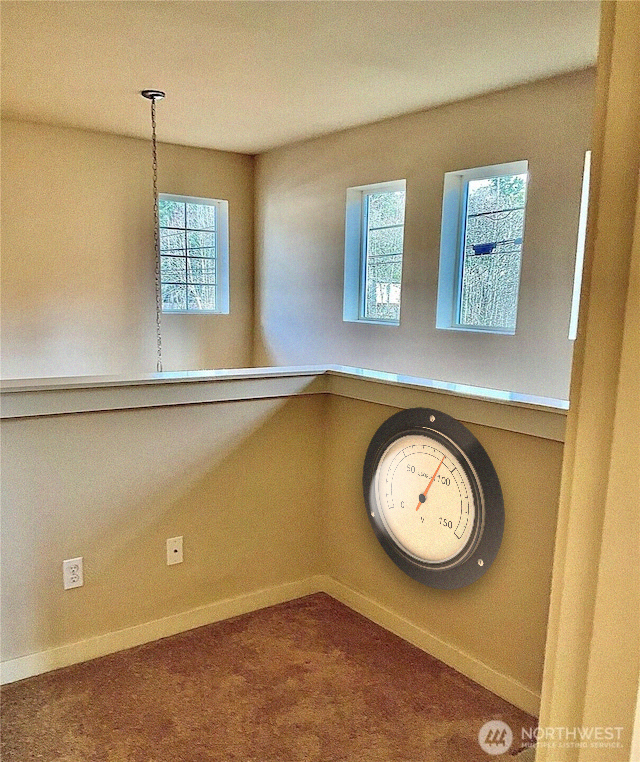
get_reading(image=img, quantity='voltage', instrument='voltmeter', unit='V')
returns 90 V
